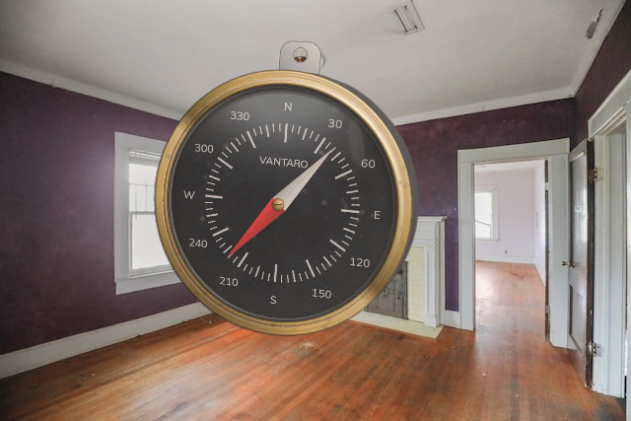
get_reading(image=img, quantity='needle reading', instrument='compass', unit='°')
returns 220 °
